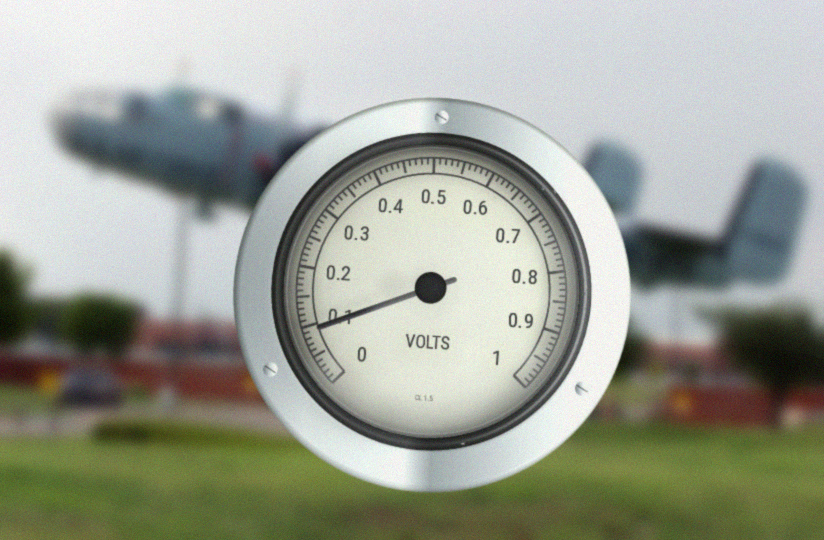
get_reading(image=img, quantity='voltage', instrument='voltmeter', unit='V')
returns 0.09 V
